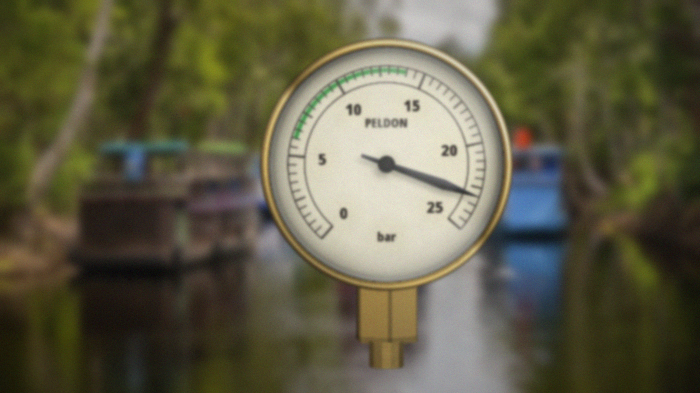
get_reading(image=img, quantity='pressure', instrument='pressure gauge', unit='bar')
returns 23 bar
